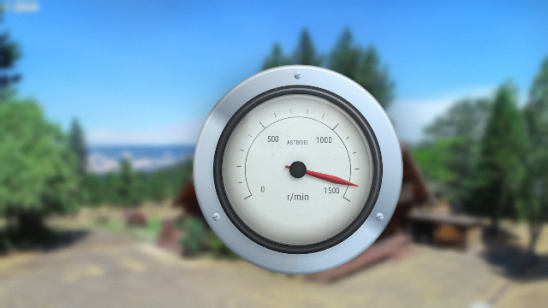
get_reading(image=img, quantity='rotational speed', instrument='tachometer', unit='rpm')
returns 1400 rpm
